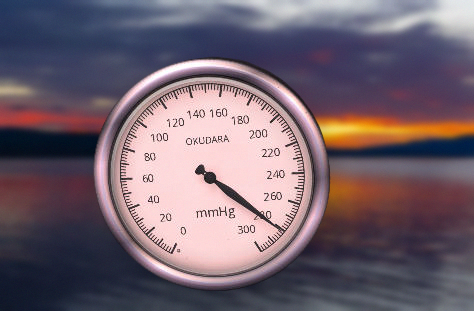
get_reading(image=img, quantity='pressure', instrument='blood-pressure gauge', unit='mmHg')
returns 280 mmHg
